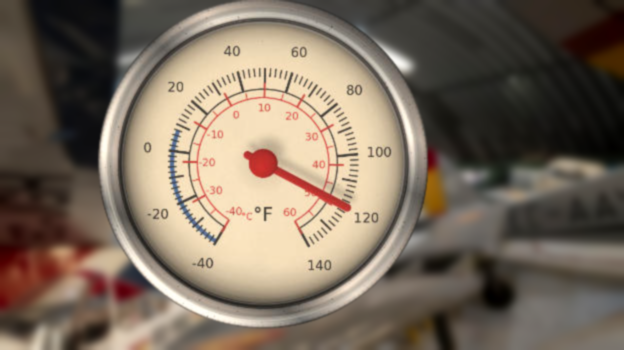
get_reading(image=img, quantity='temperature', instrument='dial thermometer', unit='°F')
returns 120 °F
